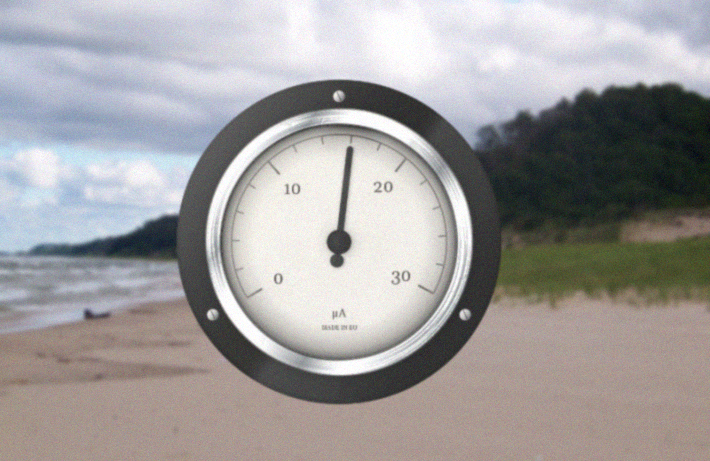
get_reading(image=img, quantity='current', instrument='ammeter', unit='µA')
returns 16 µA
